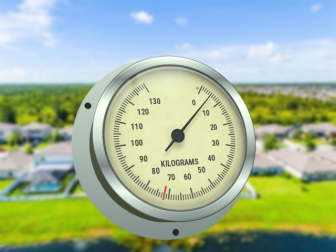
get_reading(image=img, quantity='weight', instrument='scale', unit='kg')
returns 5 kg
